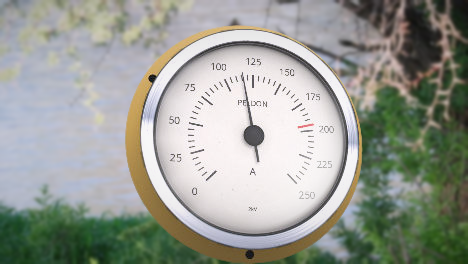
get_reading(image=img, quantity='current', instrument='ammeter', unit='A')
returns 115 A
